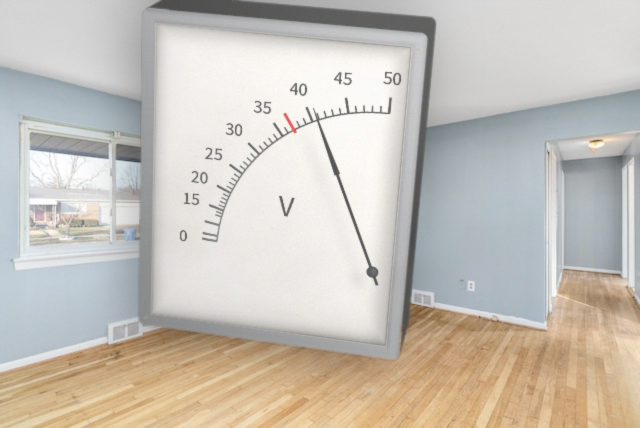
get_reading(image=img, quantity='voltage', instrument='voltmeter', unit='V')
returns 41 V
